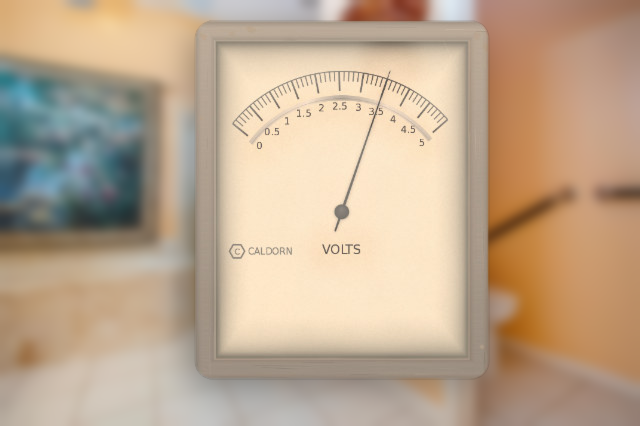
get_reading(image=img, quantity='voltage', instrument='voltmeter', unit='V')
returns 3.5 V
